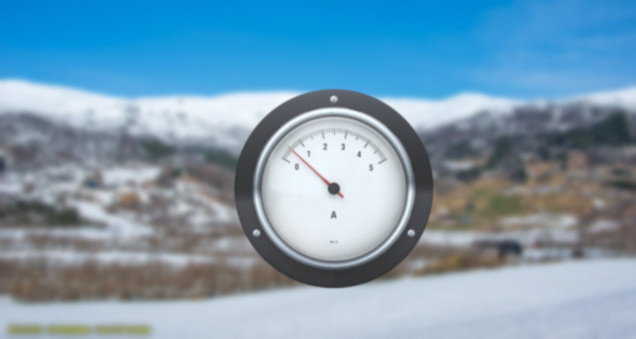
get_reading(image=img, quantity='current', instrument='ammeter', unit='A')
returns 0.5 A
